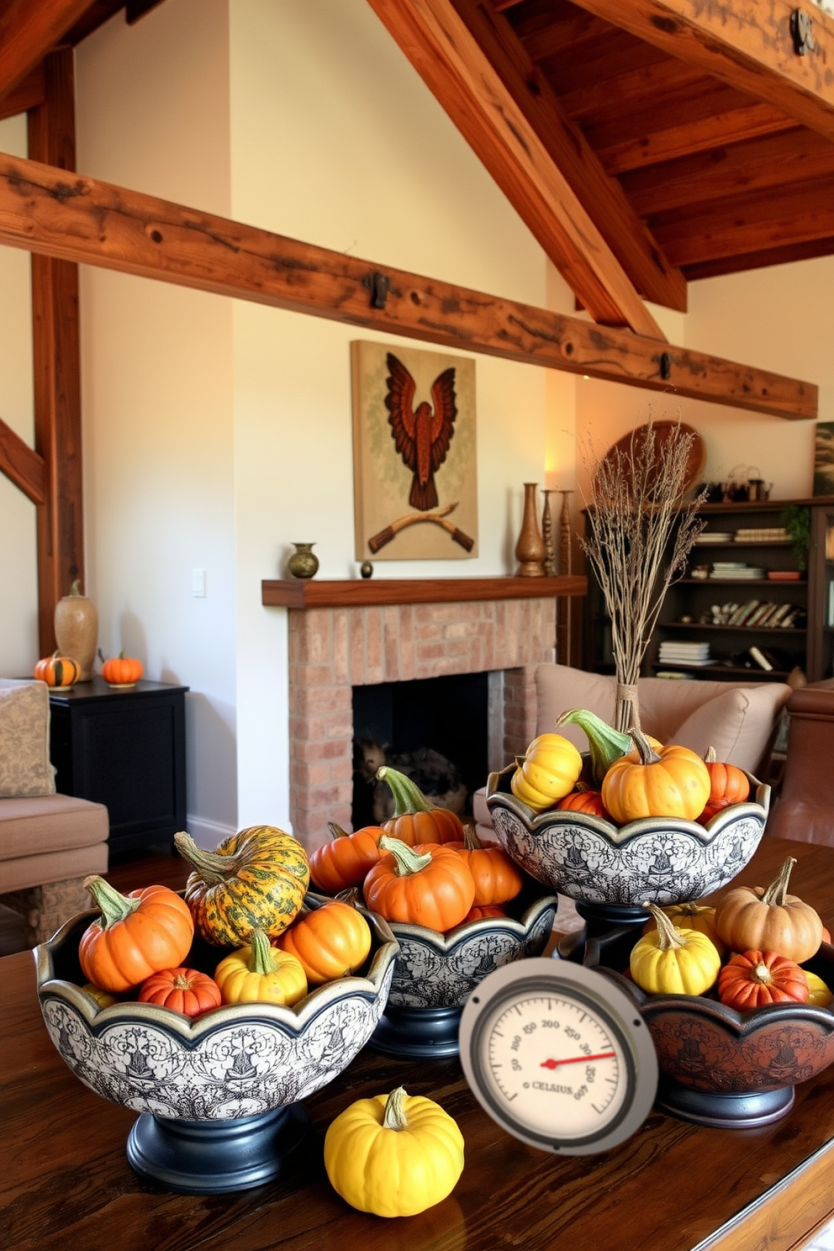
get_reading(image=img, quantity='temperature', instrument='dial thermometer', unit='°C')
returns 310 °C
